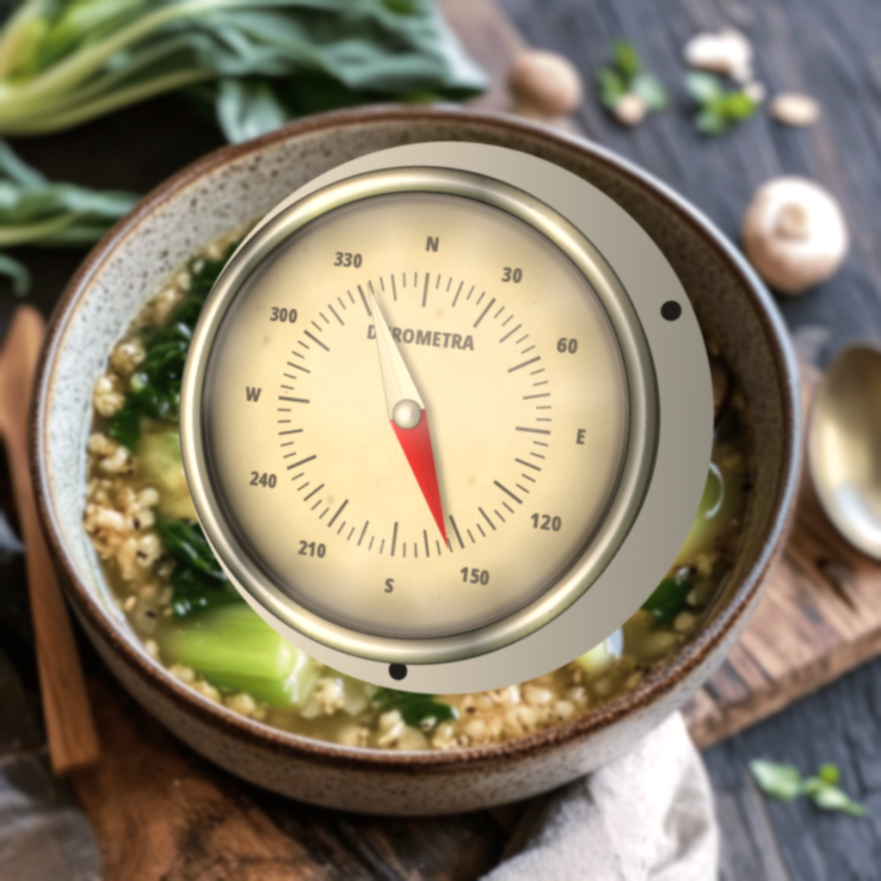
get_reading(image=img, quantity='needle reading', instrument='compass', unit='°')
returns 155 °
